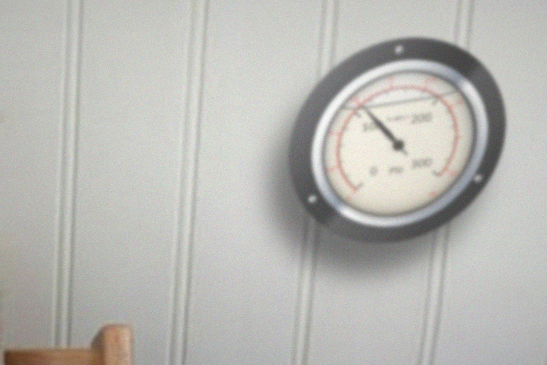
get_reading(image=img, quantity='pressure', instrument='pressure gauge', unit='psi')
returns 110 psi
